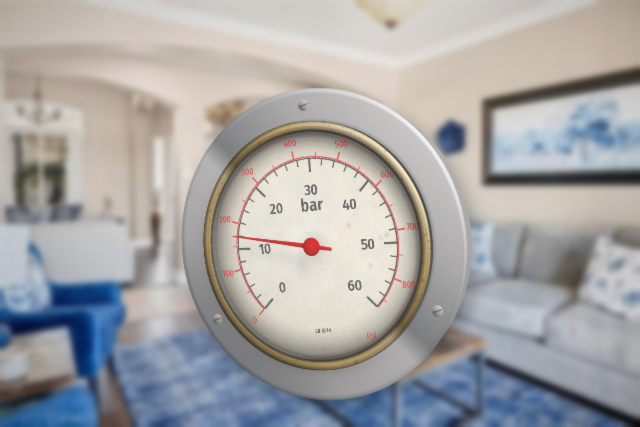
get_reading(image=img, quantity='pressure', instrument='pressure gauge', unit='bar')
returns 12 bar
